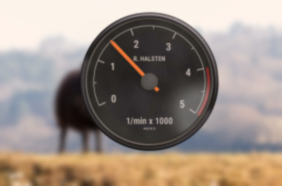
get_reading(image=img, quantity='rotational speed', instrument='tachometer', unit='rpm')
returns 1500 rpm
